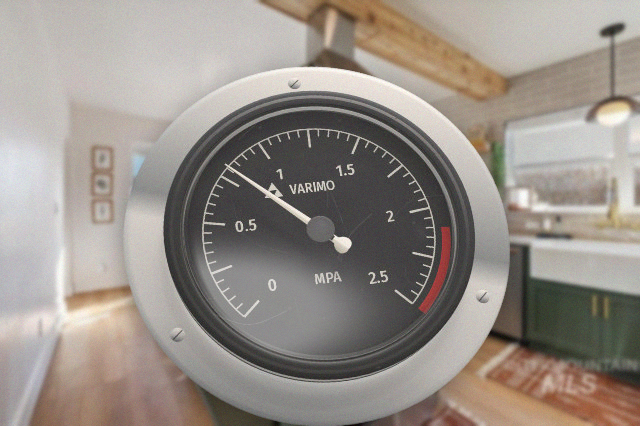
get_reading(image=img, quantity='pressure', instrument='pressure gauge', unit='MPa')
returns 0.8 MPa
